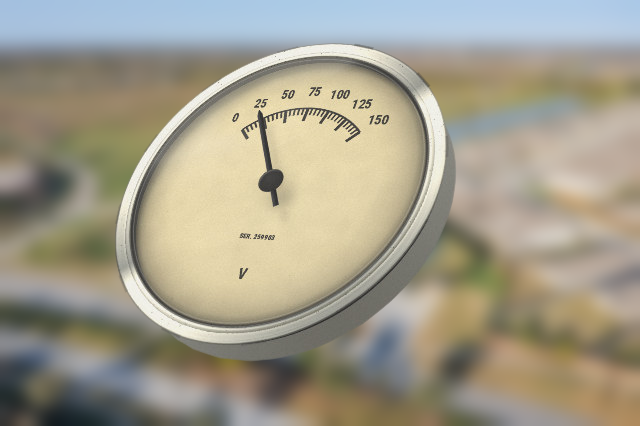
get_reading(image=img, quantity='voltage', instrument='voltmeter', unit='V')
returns 25 V
